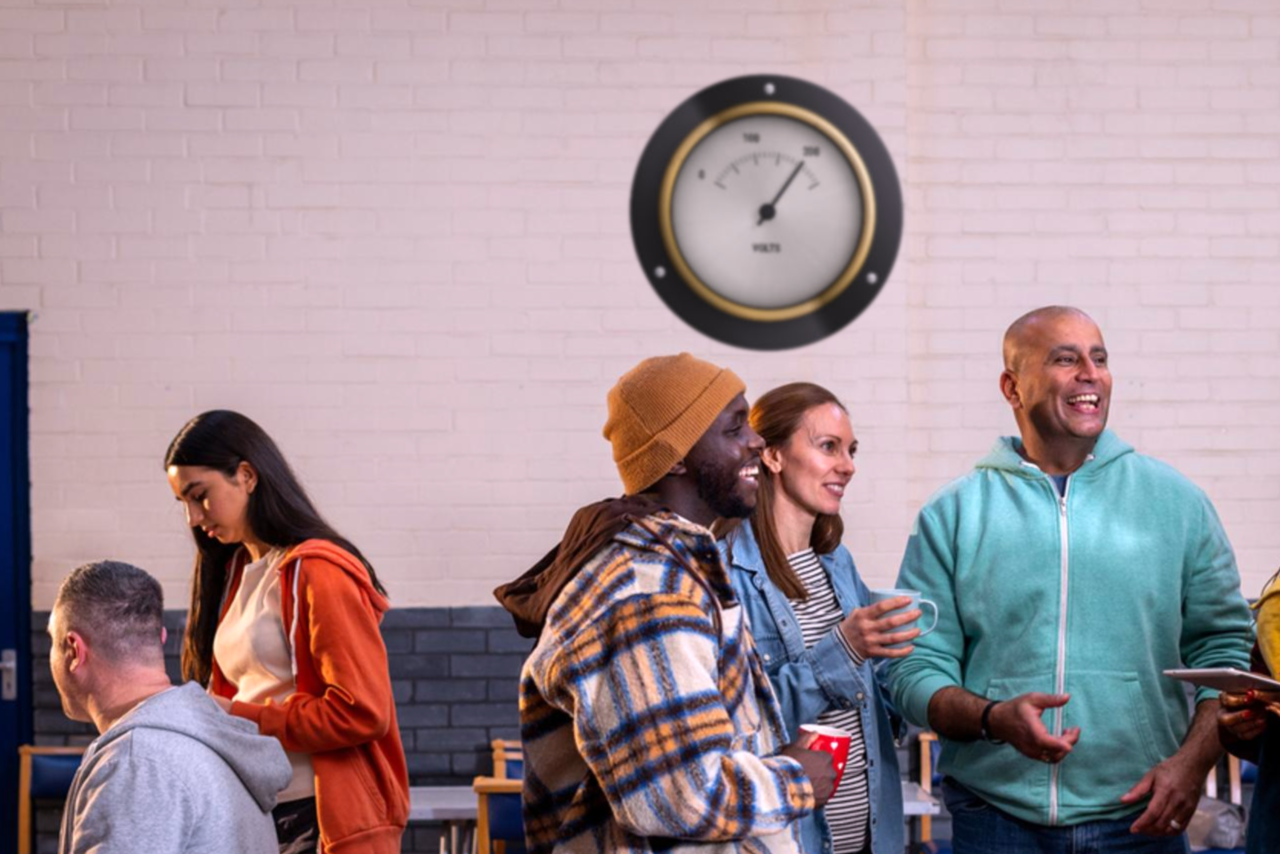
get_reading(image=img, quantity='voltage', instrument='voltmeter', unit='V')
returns 200 V
